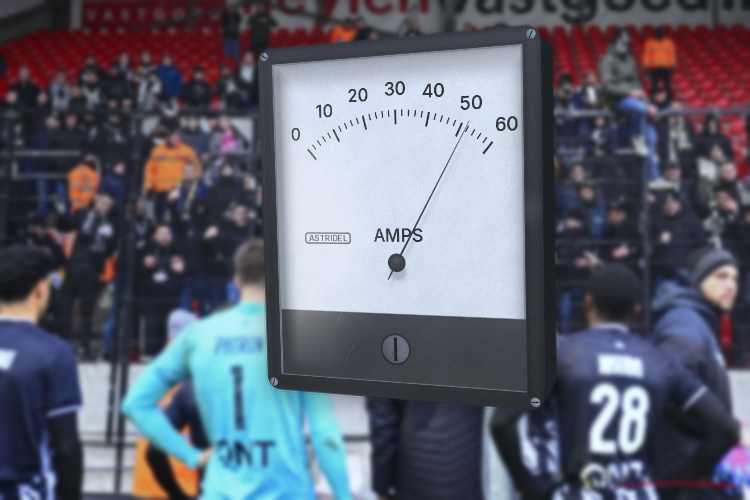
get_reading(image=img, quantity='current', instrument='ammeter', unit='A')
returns 52 A
